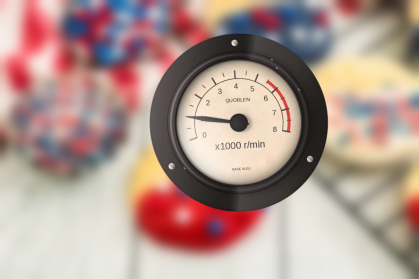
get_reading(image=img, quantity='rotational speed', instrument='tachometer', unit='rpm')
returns 1000 rpm
